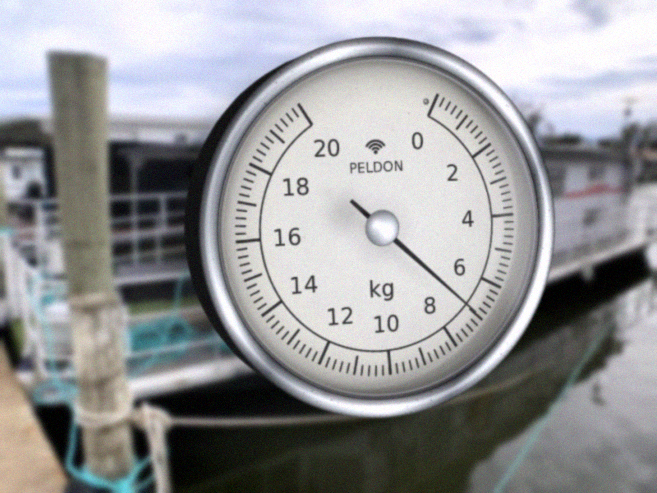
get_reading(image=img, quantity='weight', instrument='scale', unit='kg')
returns 7 kg
